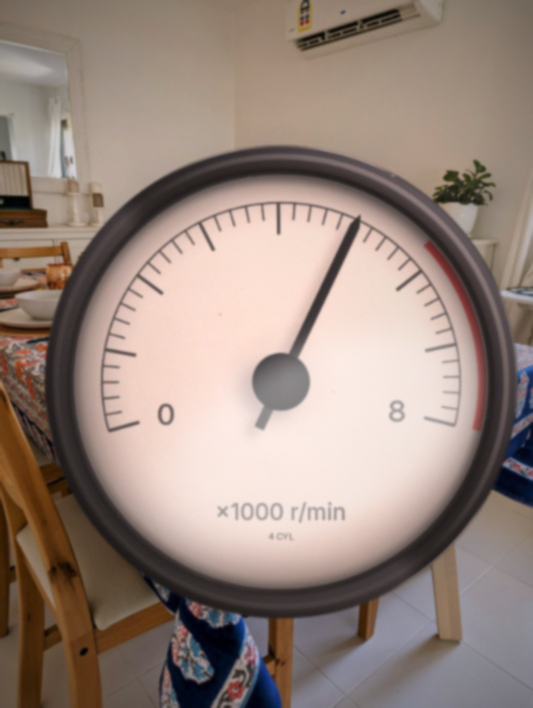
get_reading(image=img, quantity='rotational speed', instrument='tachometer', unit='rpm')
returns 5000 rpm
